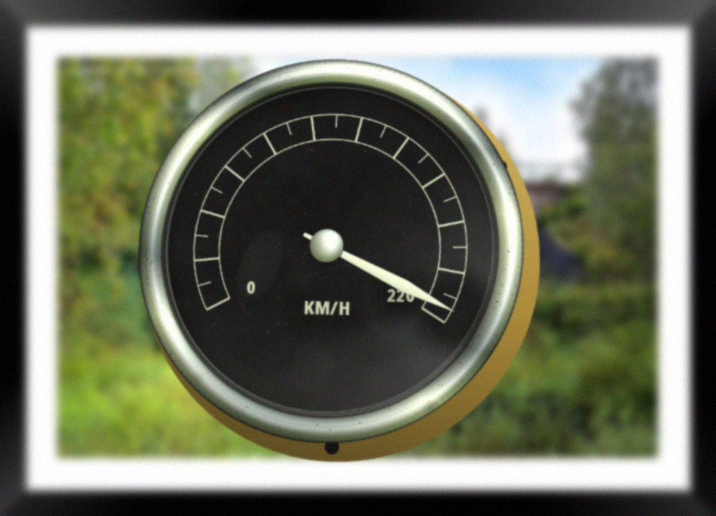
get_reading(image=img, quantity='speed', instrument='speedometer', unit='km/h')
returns 215 km/h
